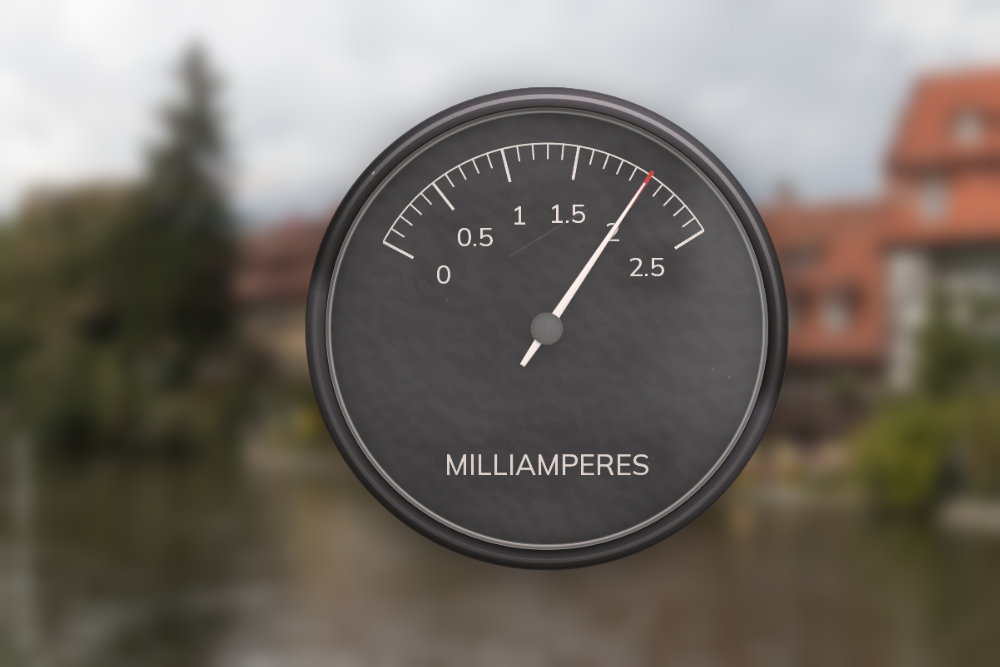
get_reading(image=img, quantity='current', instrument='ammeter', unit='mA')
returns 2 mA
